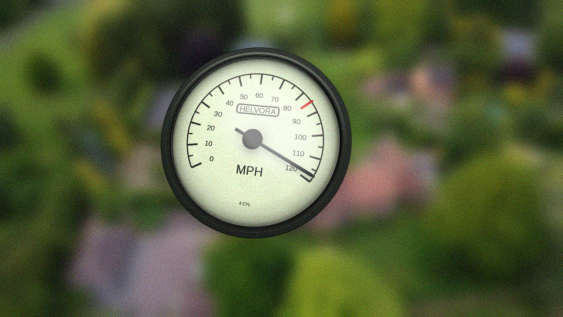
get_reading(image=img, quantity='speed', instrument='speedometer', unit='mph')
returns 117.5 mph
